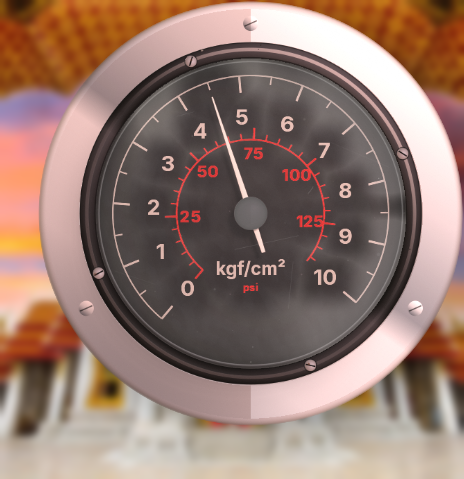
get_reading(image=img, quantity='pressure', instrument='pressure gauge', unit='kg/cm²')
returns 4.5 kg/cm²
